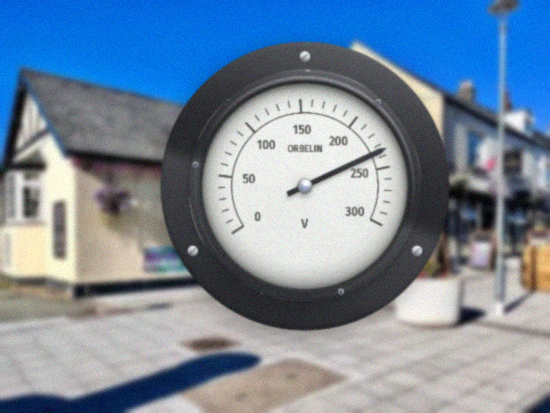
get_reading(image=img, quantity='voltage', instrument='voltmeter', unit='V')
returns 235 V
